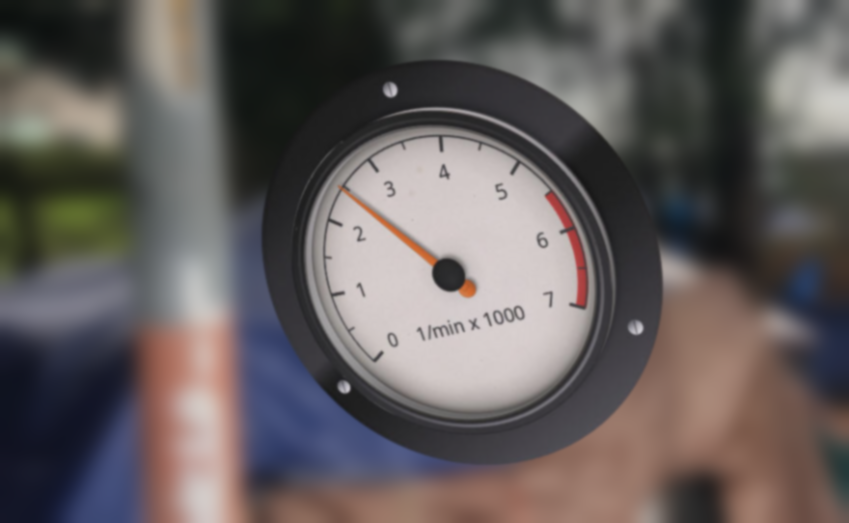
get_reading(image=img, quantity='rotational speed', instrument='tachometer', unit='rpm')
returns 2500 rpm
